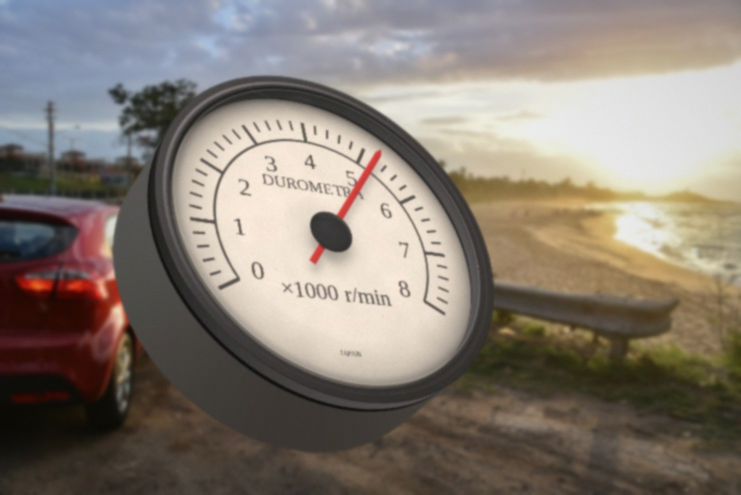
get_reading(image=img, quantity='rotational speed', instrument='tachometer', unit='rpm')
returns 5200 rpm
